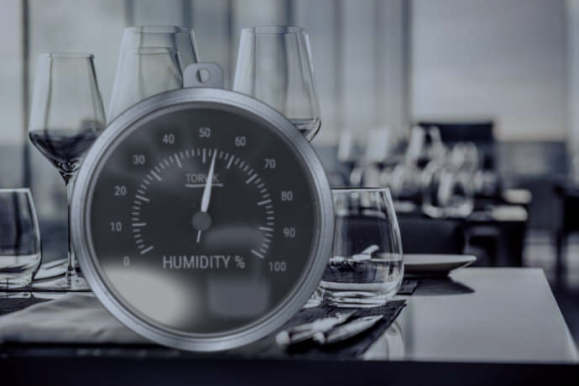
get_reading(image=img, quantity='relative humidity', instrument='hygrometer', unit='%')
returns 54 %
